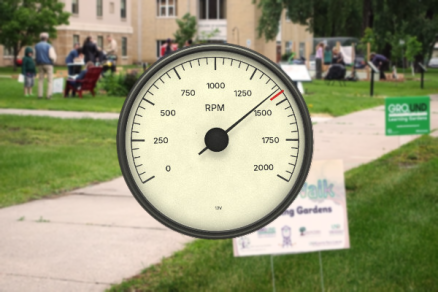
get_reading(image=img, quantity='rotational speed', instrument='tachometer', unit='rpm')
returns 1425 rpm
